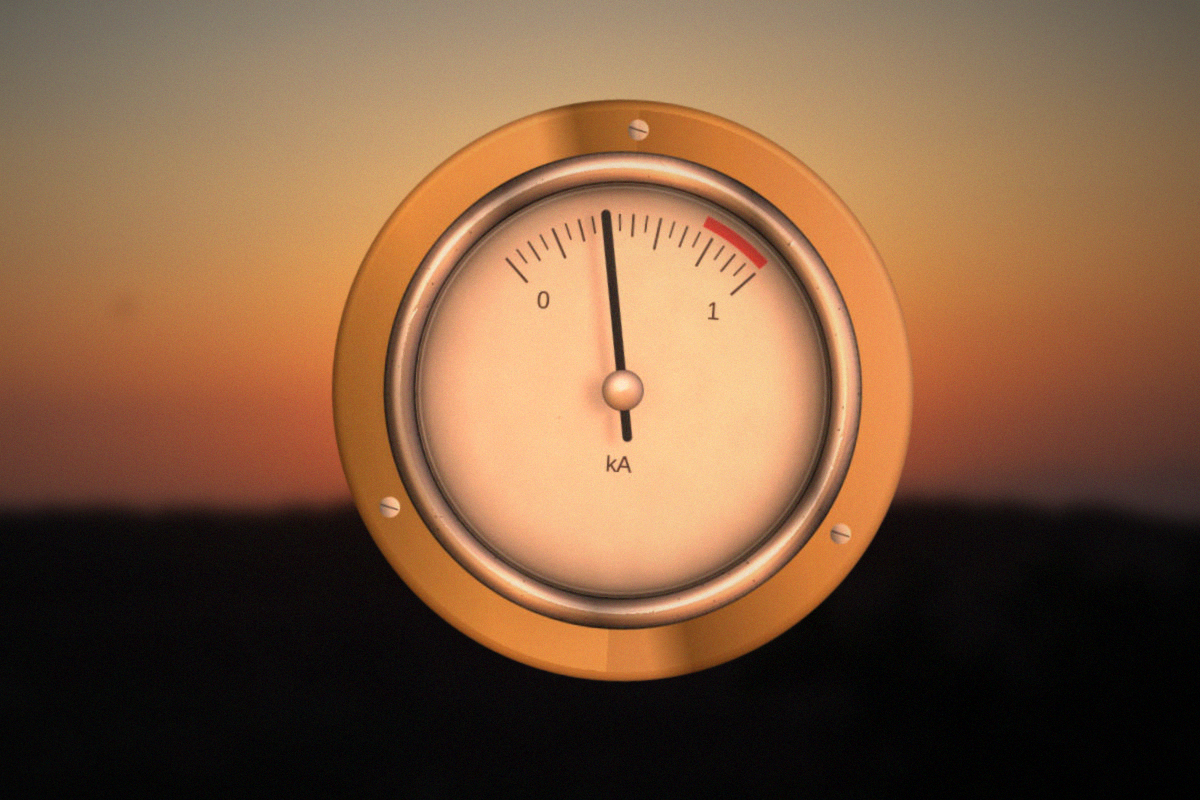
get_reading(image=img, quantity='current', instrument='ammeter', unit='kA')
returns 0.4 kA
